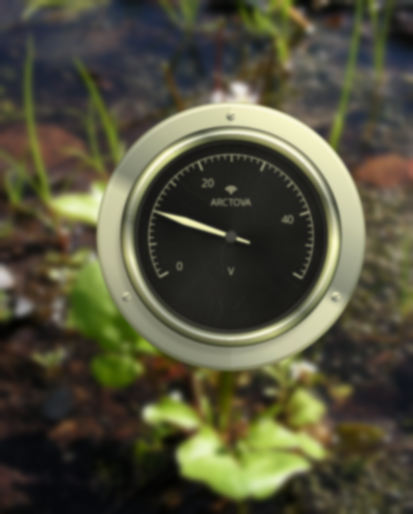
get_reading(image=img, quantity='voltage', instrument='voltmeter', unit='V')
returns 10 V
